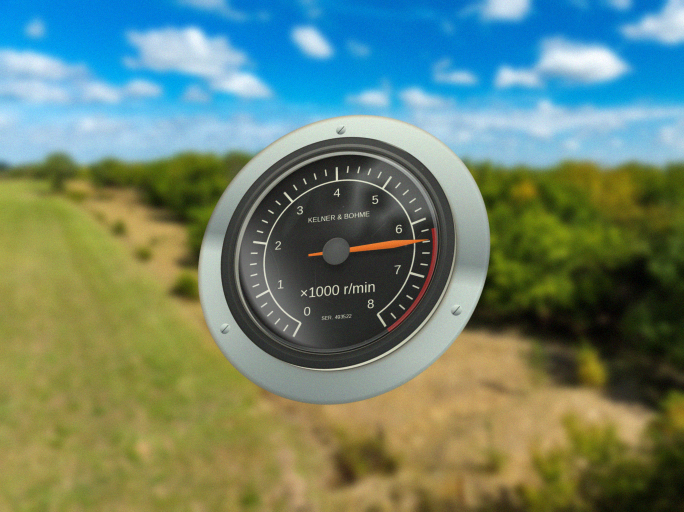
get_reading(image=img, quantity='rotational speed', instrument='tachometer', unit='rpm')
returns 6400 rpm
